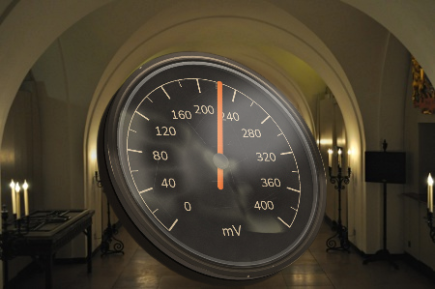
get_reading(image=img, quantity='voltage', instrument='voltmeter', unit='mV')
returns 220 mV
